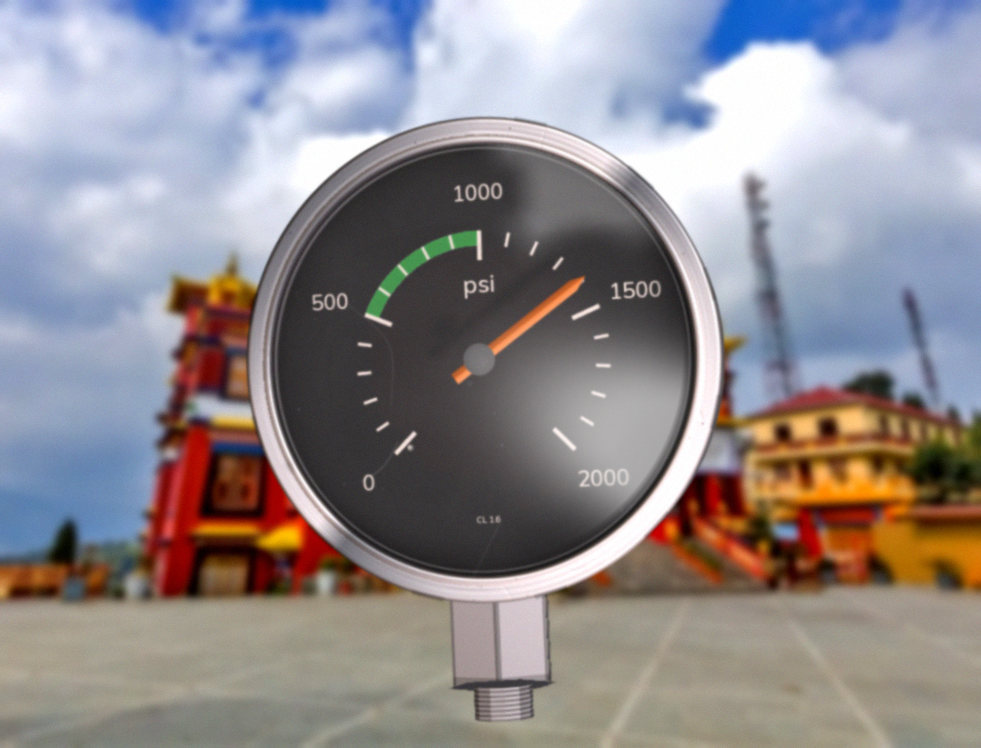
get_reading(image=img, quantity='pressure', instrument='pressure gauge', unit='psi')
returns 1400 psi
